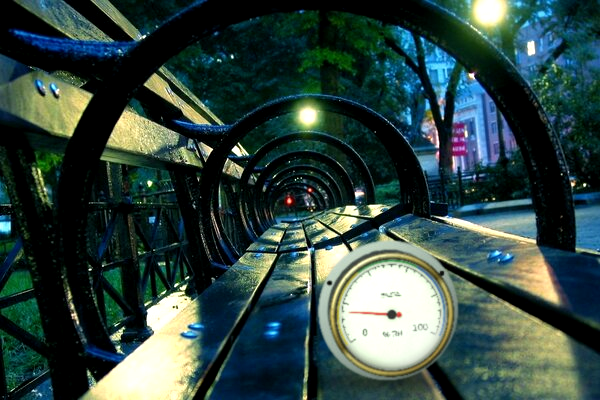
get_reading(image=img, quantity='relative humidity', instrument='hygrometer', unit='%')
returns 16 %
